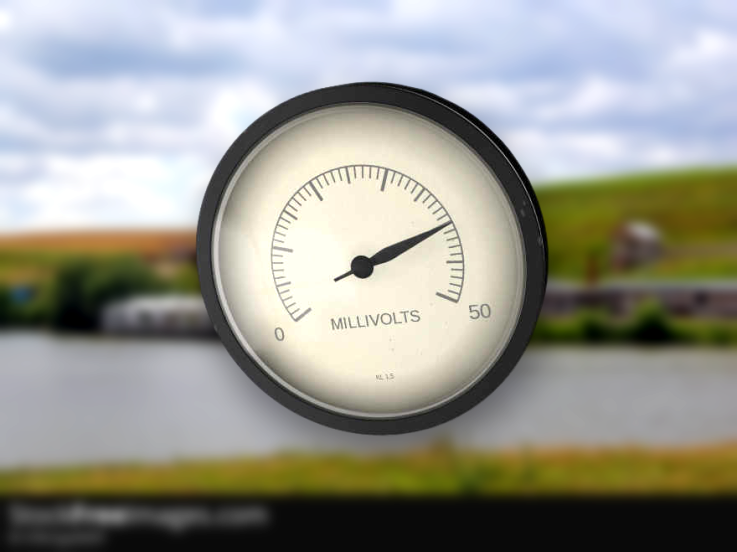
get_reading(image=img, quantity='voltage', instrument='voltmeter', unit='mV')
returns 40 mV
